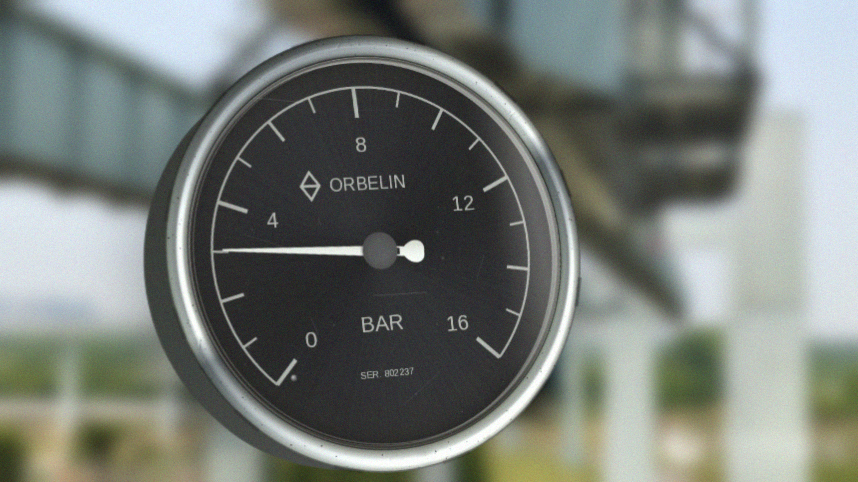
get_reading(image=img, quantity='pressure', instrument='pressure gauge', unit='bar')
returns 3 bar
